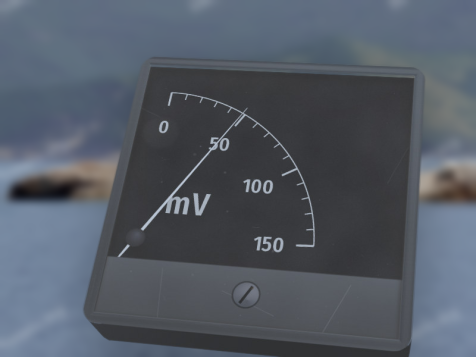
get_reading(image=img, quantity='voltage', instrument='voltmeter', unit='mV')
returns 50 mV
